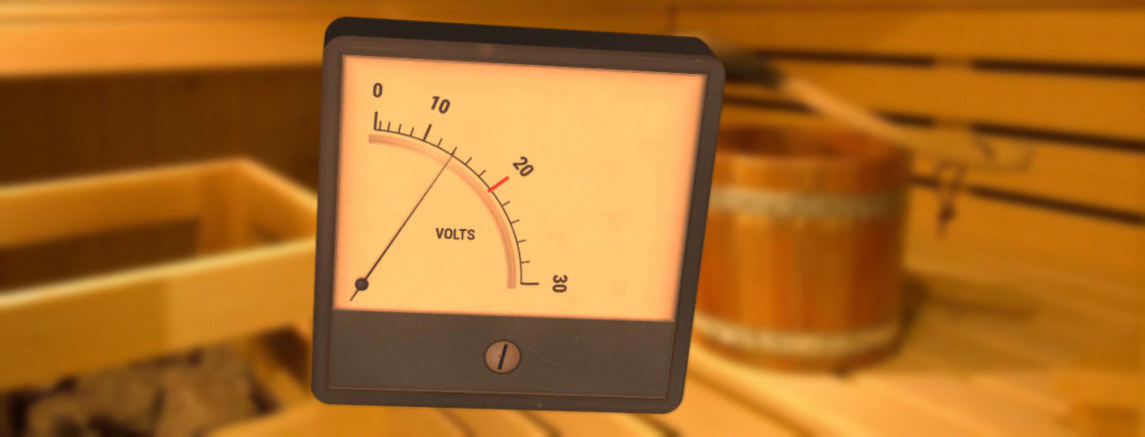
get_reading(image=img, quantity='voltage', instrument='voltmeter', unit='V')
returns 14 V
